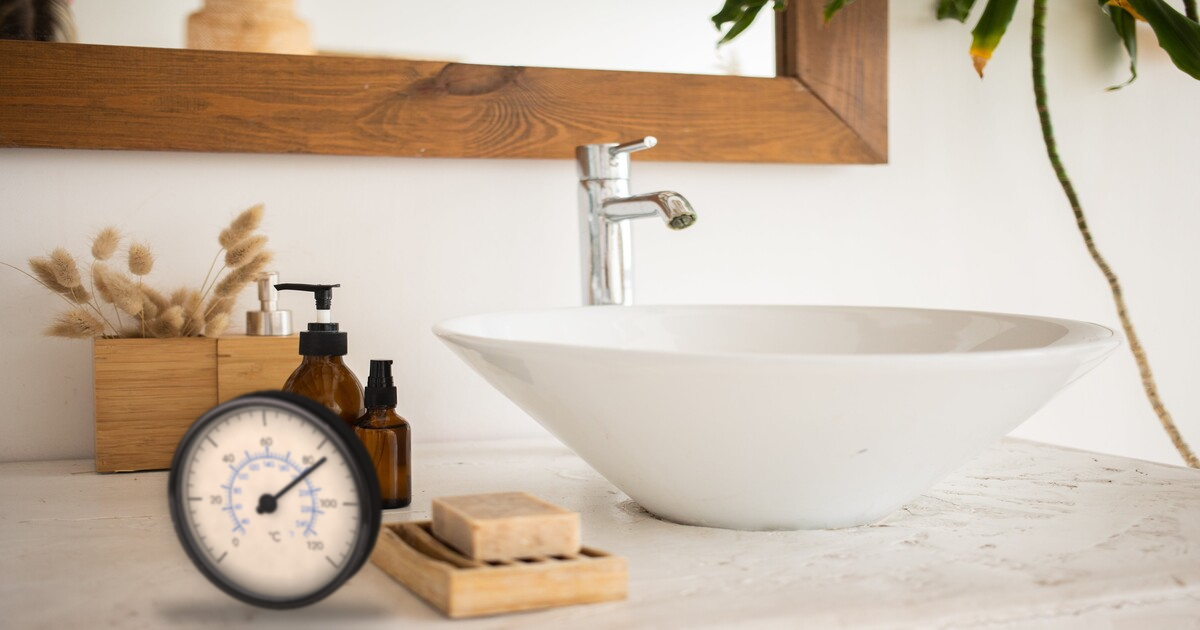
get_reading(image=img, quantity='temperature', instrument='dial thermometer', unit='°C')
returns 84 °C
